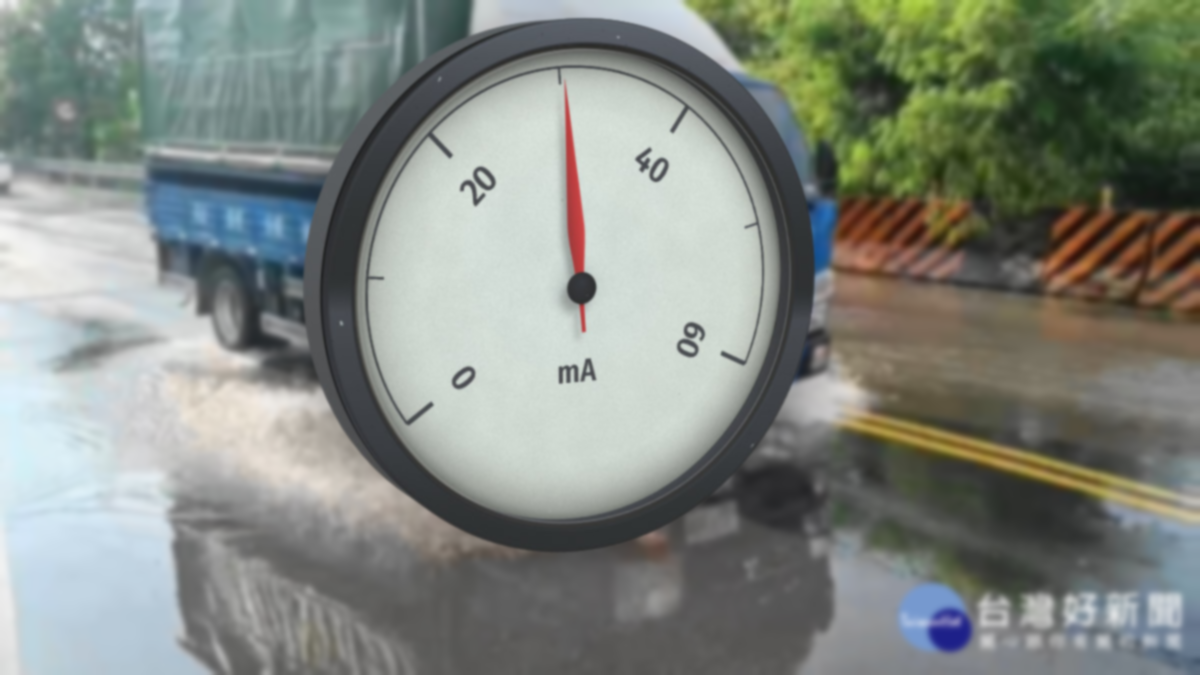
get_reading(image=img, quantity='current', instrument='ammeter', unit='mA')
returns 30 mA
